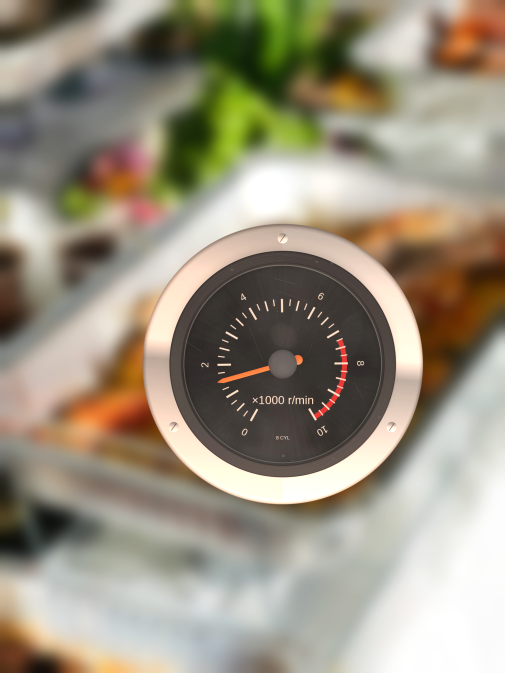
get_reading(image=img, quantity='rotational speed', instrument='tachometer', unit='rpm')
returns 1500 rpm
